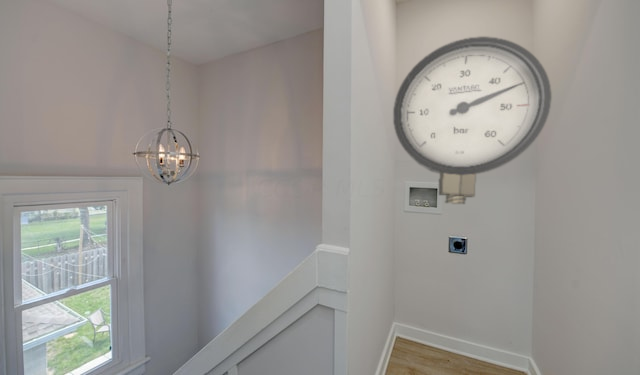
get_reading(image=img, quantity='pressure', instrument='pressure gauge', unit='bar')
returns 45 bar
